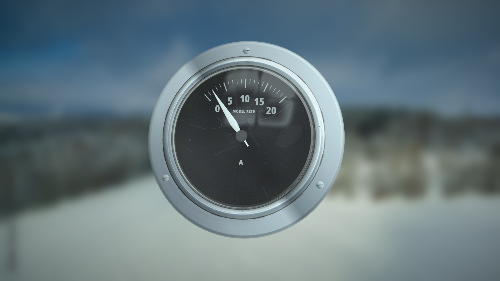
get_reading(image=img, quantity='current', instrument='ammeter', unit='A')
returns 2 A
